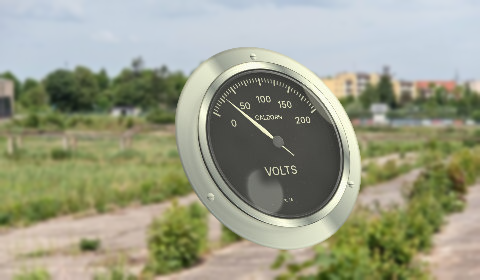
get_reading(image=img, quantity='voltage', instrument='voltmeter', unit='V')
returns 25 V
